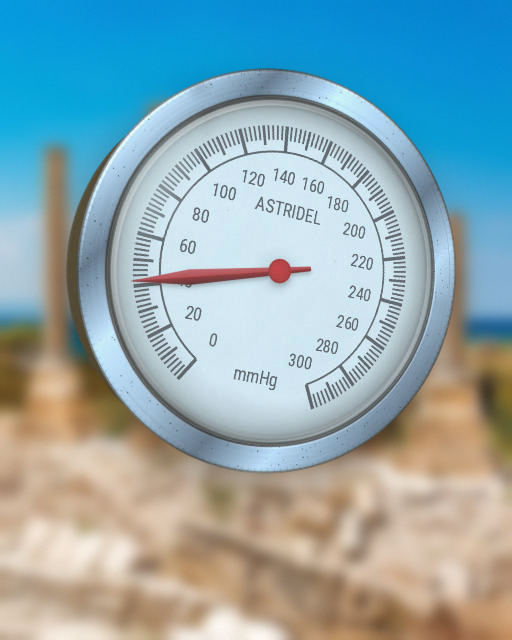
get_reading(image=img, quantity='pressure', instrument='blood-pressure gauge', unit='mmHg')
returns 42 mmHg
